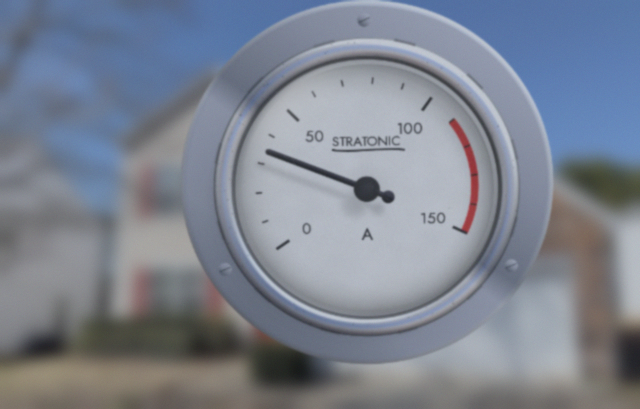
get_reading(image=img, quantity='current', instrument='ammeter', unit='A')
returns 35 A
